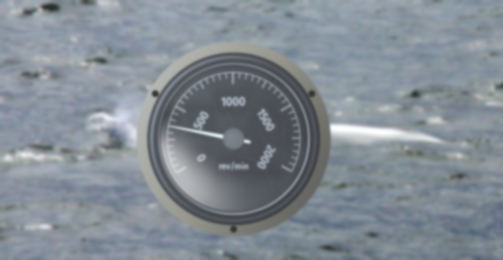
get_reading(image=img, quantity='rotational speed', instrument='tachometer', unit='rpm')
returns 350 rpm
